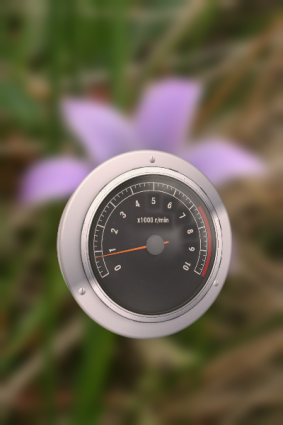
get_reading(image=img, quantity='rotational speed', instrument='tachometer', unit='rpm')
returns 800 rpm
